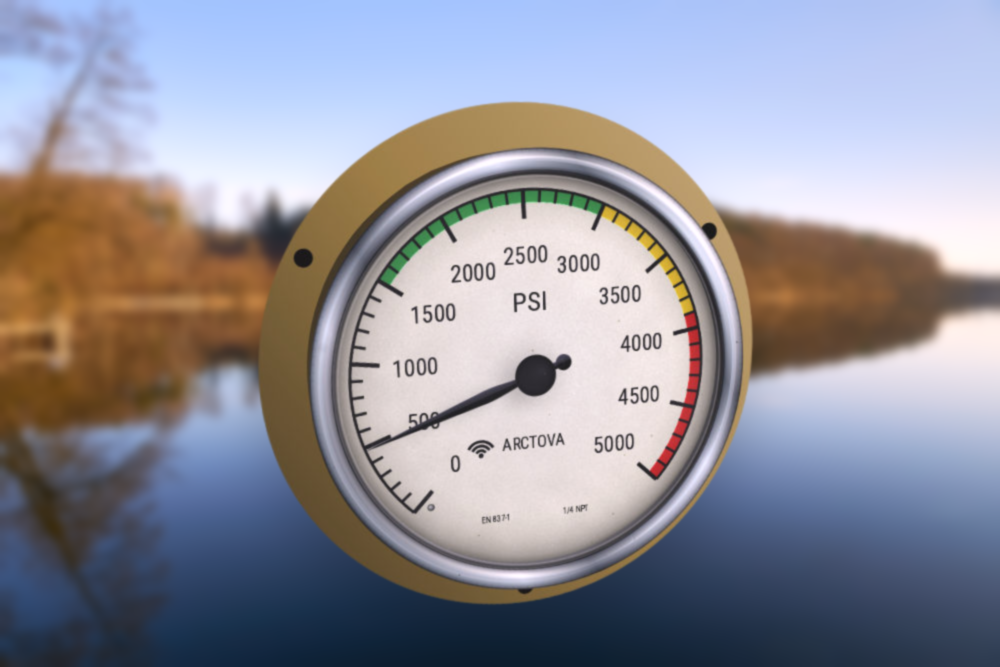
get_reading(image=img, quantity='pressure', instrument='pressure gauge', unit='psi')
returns 500 psi
